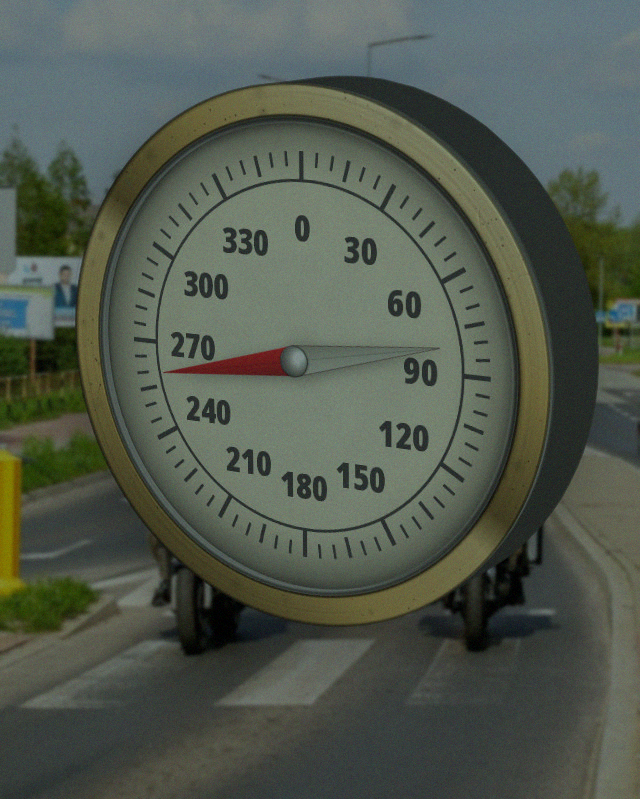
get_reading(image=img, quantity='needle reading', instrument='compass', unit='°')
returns 260 °
